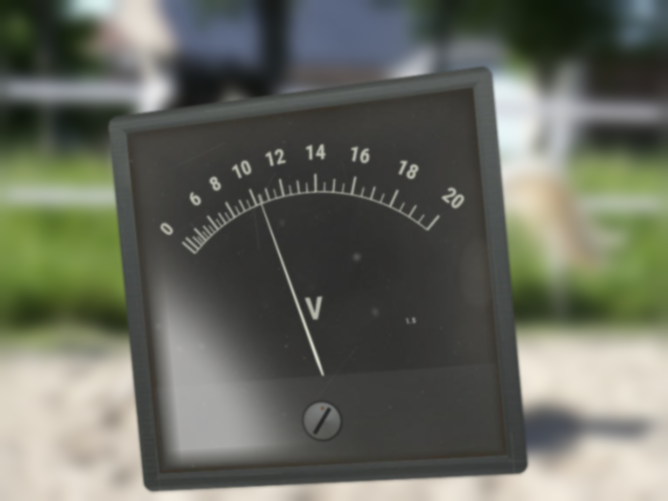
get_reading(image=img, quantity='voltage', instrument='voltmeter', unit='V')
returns 10.5 V
